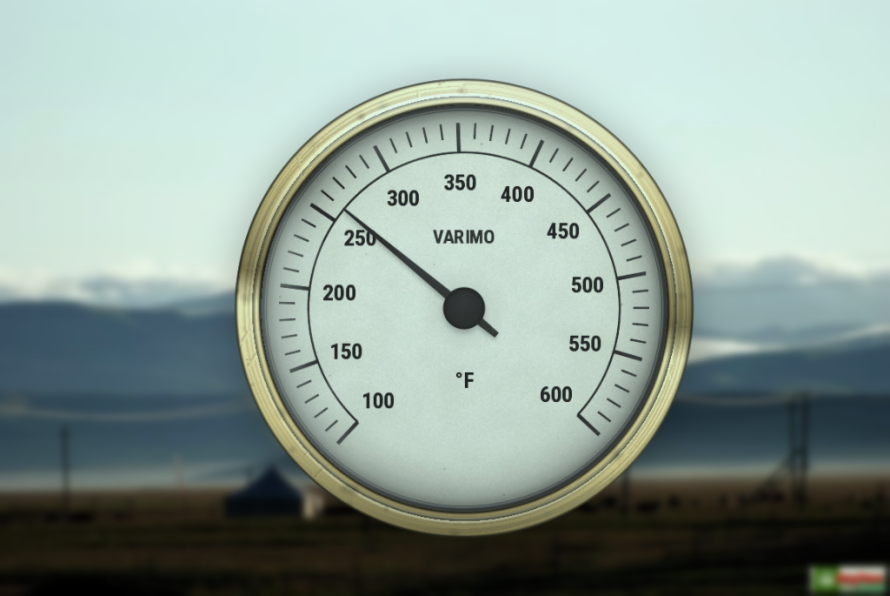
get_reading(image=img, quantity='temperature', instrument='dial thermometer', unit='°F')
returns 260 °F
